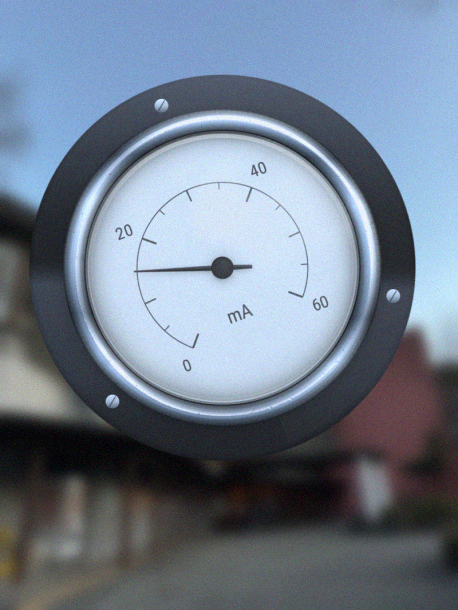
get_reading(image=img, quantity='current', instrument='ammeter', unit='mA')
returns 15 mA
